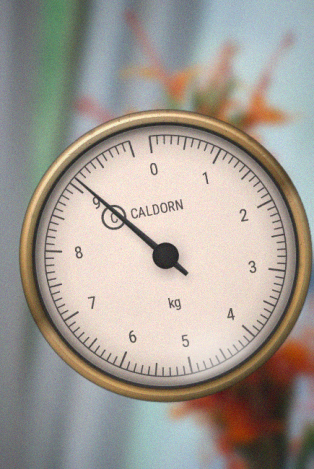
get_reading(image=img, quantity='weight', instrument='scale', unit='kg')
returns 9.1 kg
